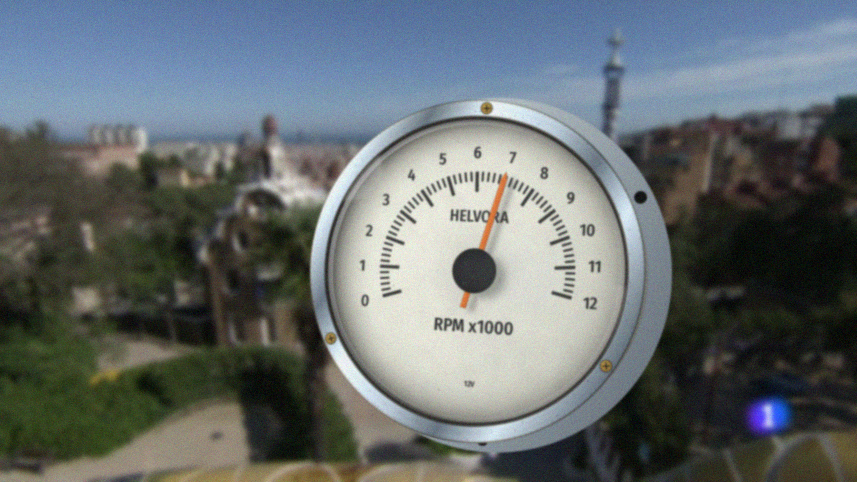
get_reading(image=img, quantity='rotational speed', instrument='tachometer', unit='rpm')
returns 7000 rpm
